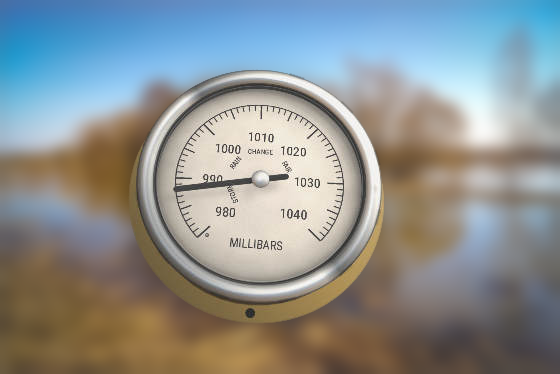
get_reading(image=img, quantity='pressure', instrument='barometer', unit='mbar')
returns 988 mbar
